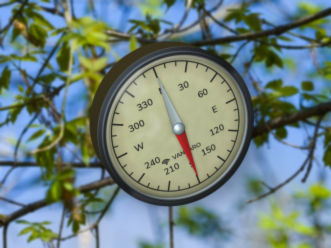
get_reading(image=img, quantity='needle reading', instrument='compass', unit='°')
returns 180 °
